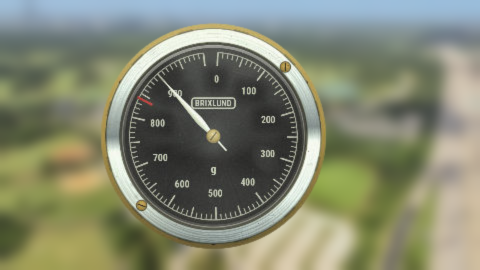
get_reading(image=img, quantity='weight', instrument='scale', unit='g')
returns 900 g
